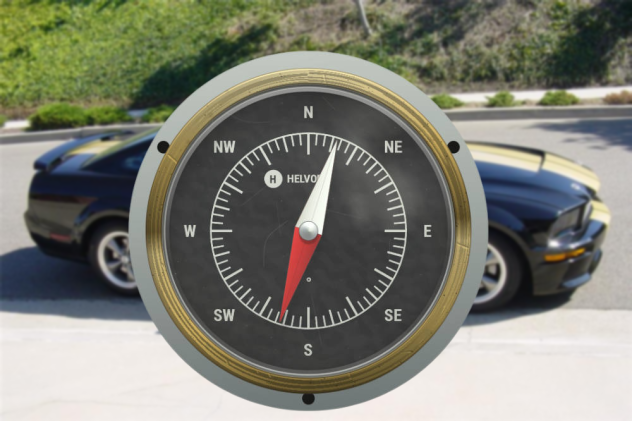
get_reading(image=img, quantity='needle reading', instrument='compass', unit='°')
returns 197.5 °
